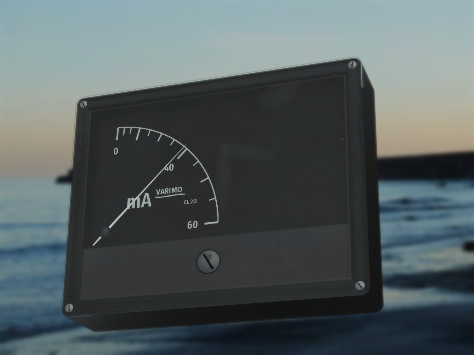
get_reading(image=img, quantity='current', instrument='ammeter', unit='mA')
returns 40 mA
